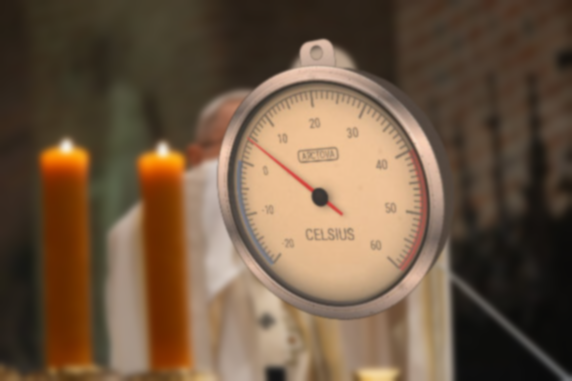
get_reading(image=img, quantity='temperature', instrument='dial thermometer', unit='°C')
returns 5 °C
